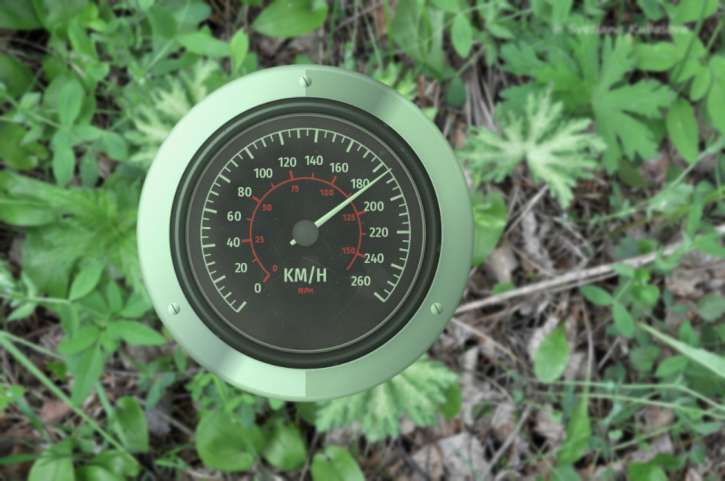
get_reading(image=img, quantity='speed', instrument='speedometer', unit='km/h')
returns 185 km/h
